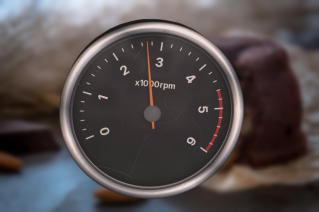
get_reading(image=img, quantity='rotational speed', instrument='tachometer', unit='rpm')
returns 2700 rpm
